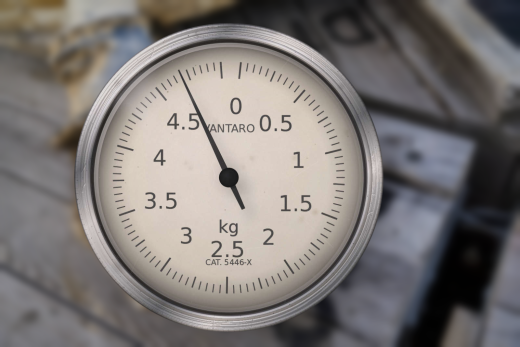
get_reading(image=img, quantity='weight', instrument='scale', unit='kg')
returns 4.7 kg
